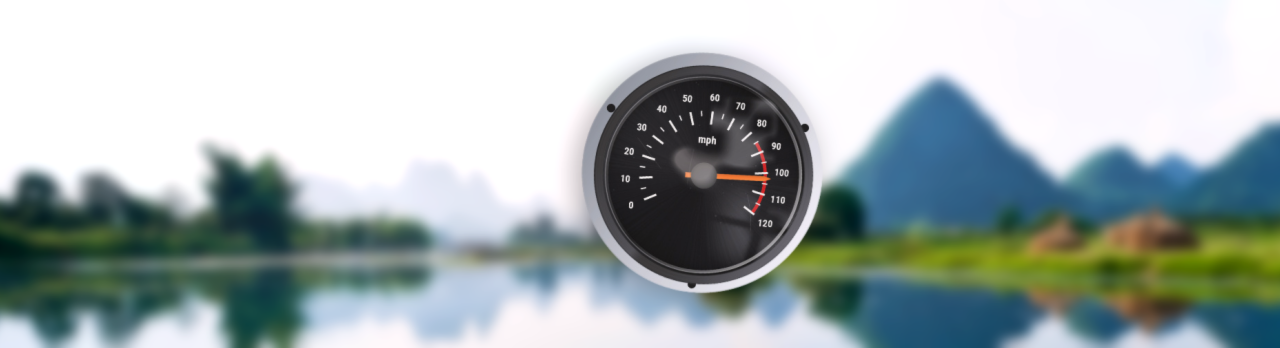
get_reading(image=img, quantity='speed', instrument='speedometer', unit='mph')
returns 102.5 mph
